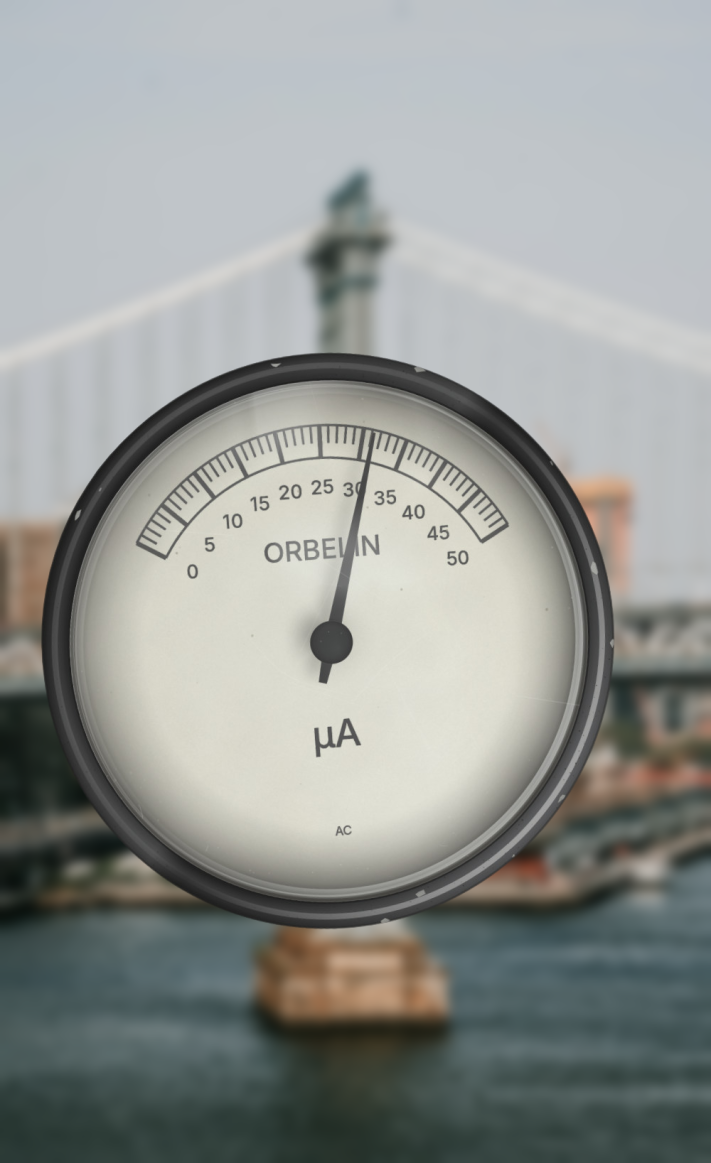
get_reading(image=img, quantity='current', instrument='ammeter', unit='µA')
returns 31 µA
